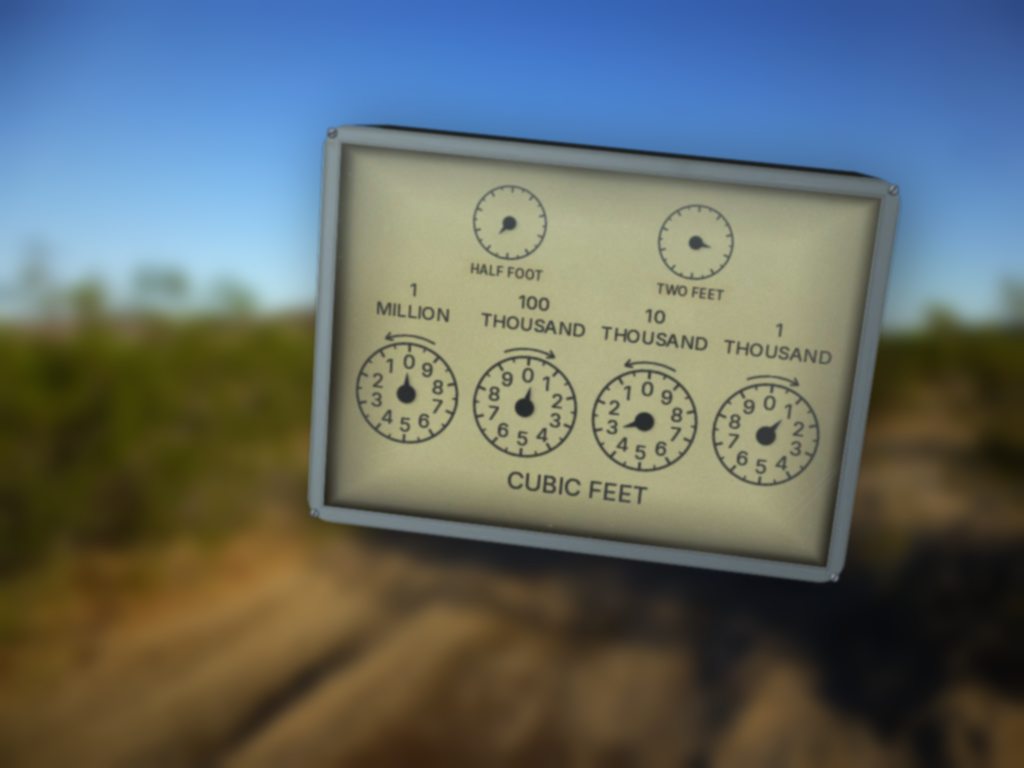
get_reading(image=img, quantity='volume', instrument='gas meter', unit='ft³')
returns 3100 ft³
